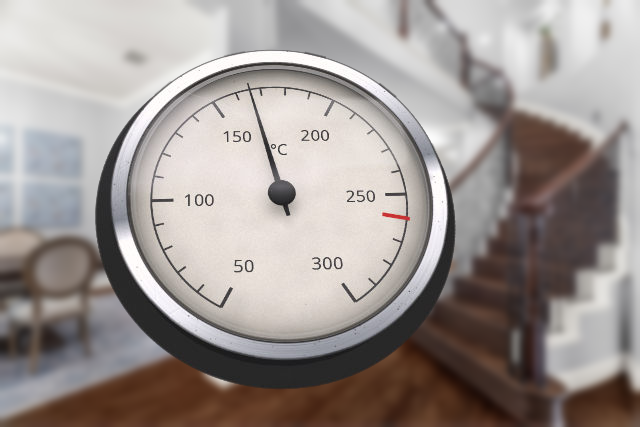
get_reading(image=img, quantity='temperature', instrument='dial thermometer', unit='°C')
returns 165 °C
